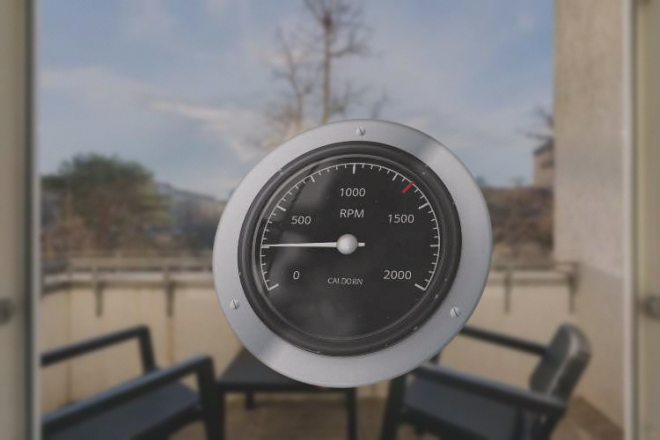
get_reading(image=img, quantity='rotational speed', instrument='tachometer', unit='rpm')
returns 250 rpm
